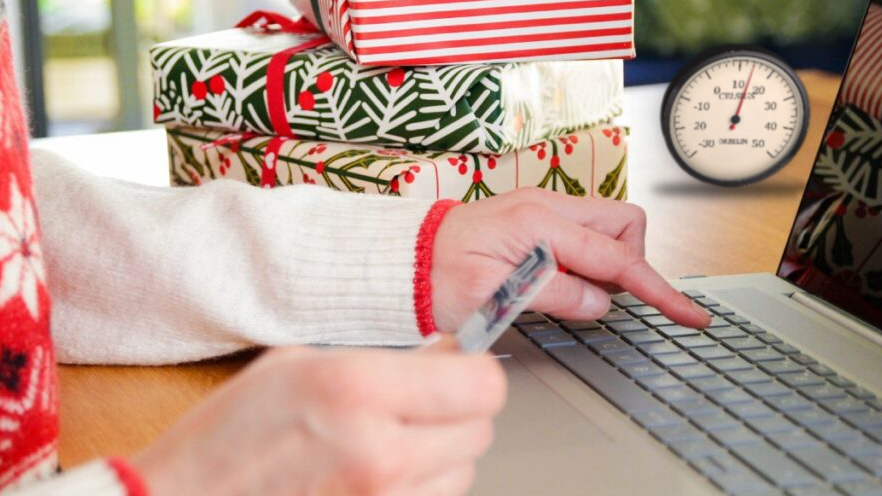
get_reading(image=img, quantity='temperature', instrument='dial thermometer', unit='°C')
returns 14 °C
